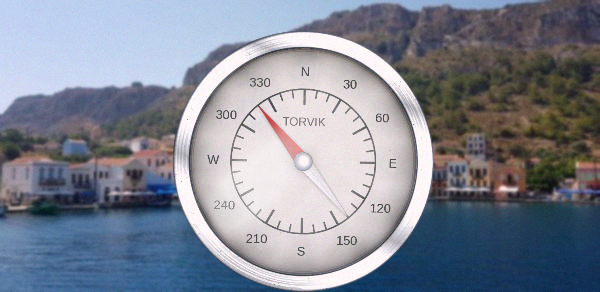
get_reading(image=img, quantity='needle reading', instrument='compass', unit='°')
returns 320 °
